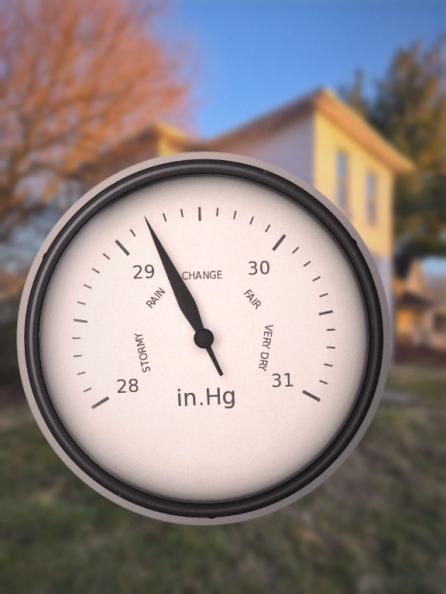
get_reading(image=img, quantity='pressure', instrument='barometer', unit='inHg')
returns 29.2 inHg
